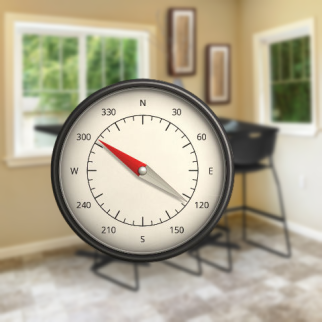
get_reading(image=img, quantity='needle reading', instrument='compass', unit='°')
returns 305 °
